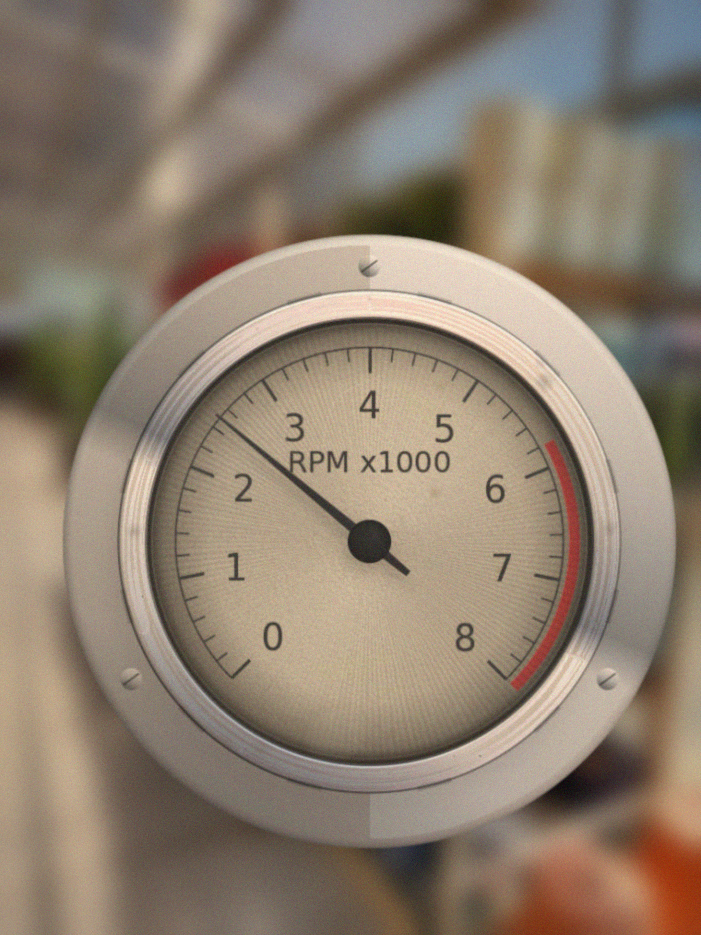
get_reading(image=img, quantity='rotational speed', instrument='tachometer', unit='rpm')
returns 2500 rpm
